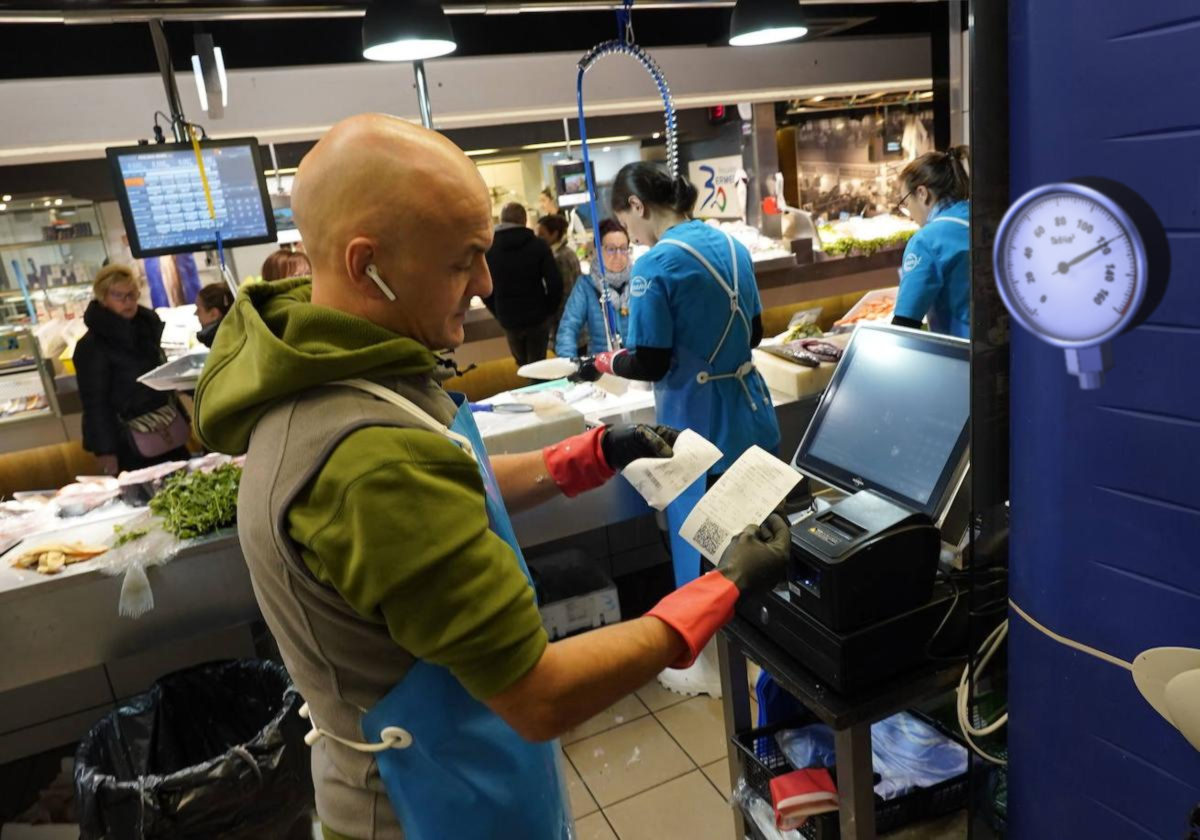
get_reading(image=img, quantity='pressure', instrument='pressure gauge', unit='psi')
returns 120 psi
